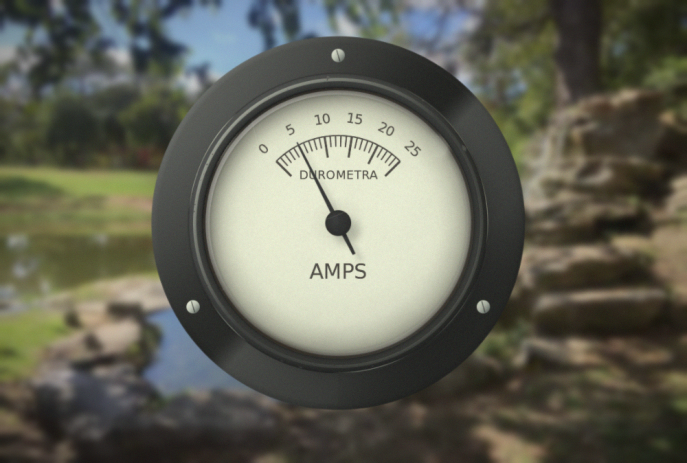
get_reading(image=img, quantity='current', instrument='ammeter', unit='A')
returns 5 A
